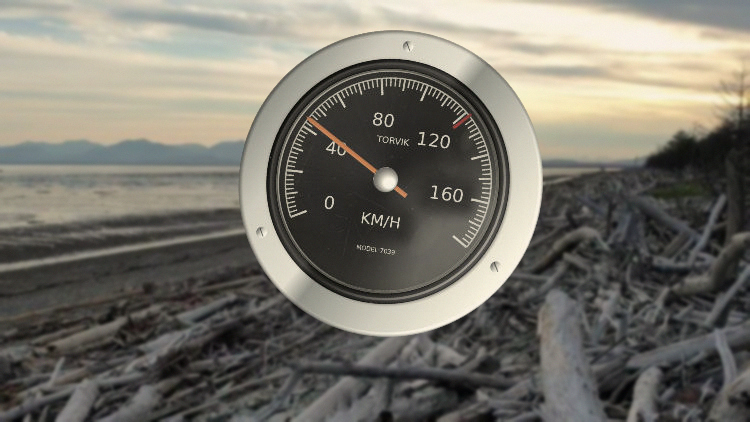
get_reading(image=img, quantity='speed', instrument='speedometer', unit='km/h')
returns 44 km/h
